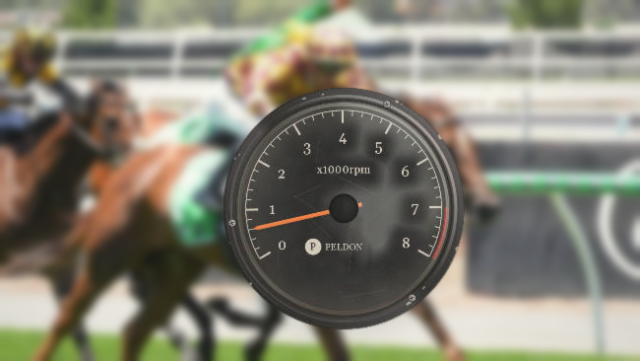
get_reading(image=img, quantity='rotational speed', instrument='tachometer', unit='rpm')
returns 600 rpm
